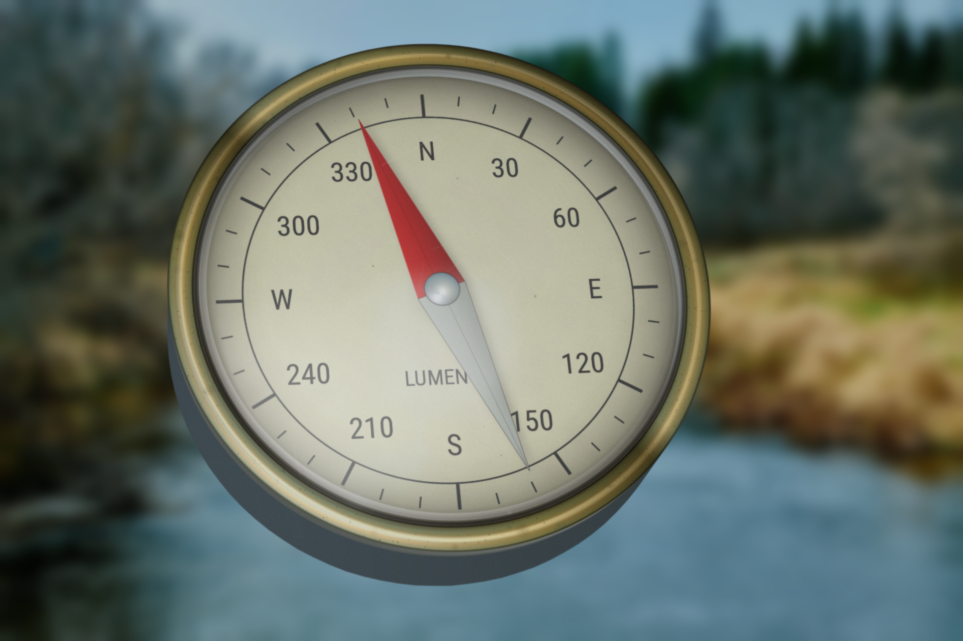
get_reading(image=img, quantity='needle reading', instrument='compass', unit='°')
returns 340 °
